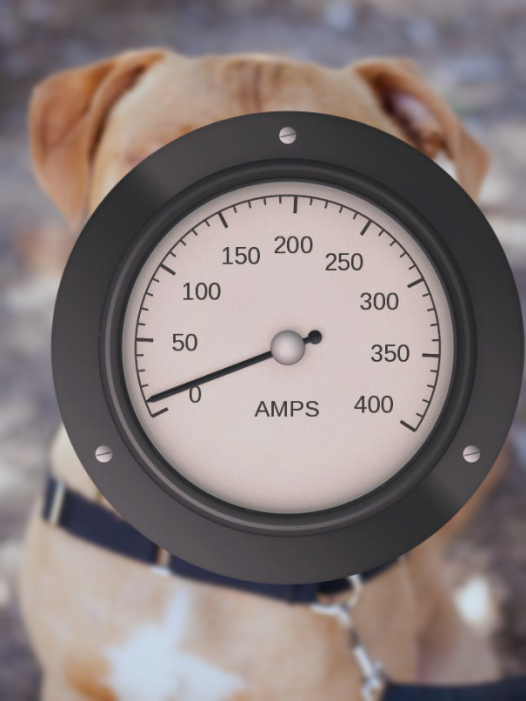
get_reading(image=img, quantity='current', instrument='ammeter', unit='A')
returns 10 A
